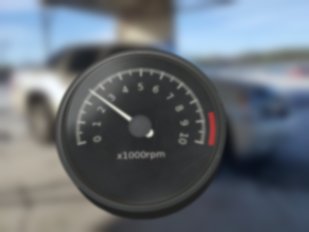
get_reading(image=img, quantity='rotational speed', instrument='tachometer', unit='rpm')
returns 2500 rpm
